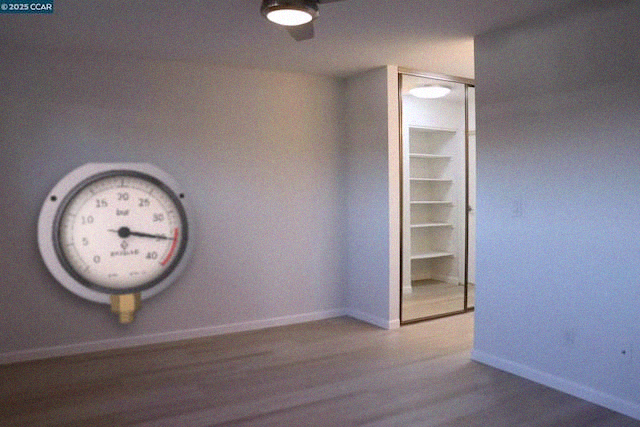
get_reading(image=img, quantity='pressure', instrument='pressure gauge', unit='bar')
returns 35 bar
